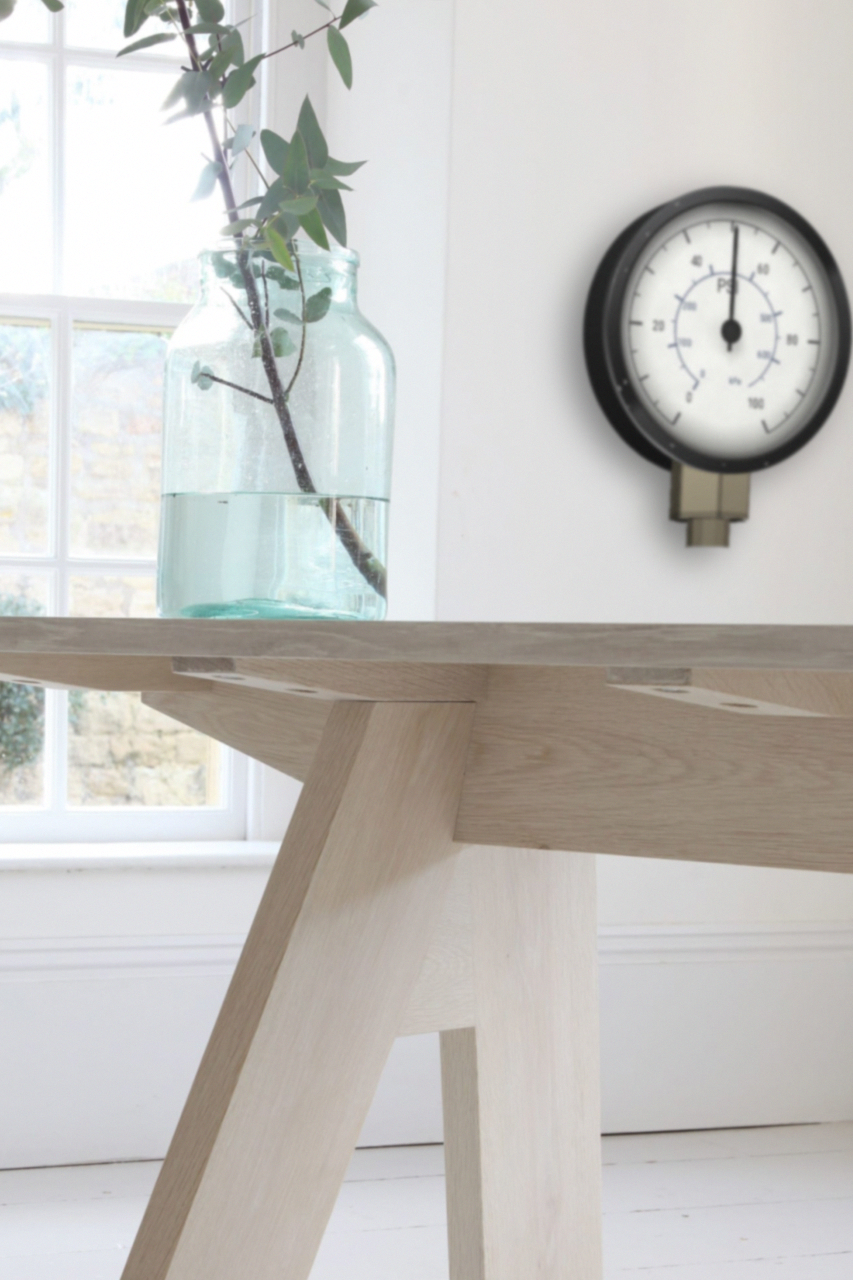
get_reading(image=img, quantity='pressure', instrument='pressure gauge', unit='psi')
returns 50 psi
